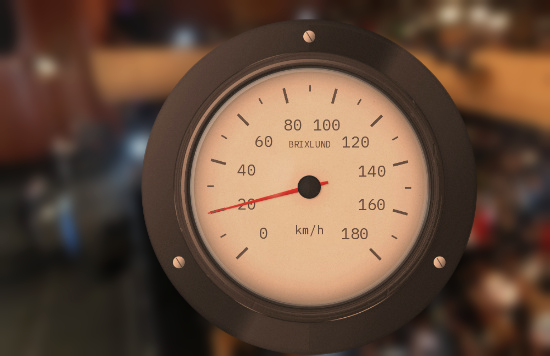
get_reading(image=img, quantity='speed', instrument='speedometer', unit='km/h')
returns 20 km/h
